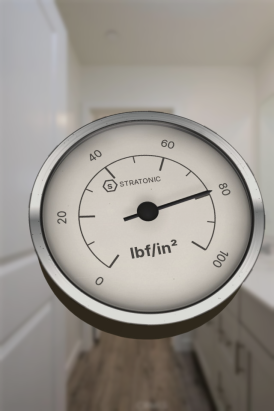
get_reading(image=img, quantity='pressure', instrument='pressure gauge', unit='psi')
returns 80 psi
